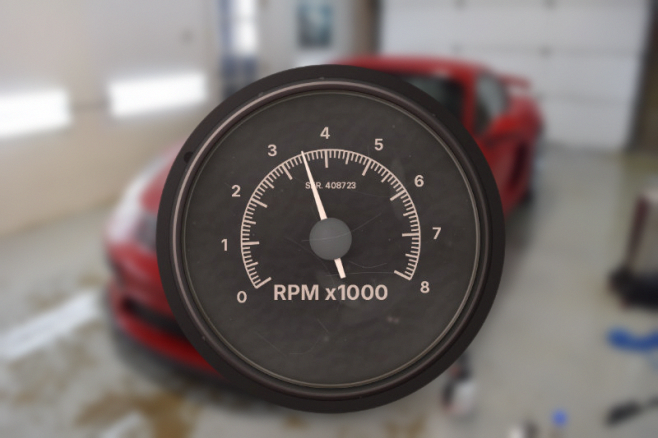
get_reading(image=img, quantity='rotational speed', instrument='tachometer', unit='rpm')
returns 3500 rpm
